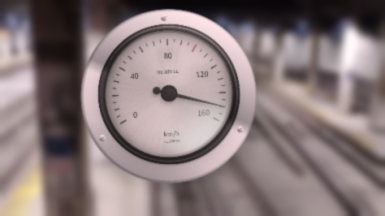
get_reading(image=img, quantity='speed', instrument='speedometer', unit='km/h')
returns 150 km/h
